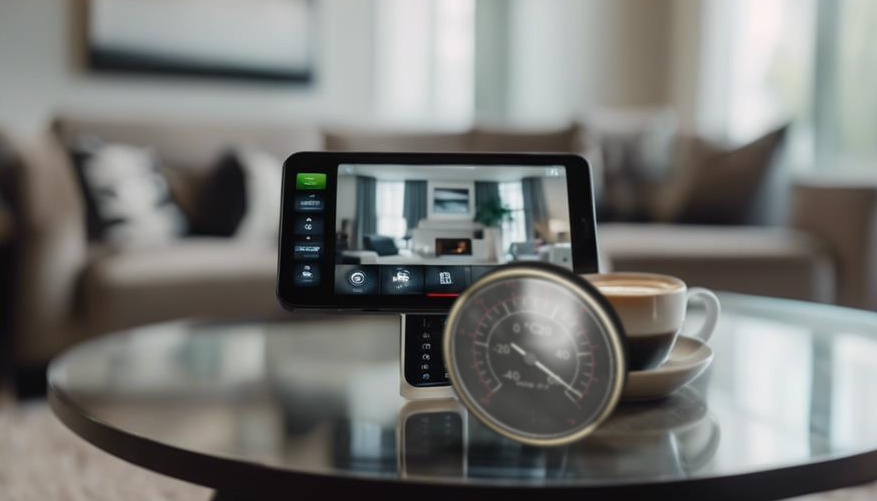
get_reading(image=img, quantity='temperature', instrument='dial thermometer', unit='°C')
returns 56 °C
